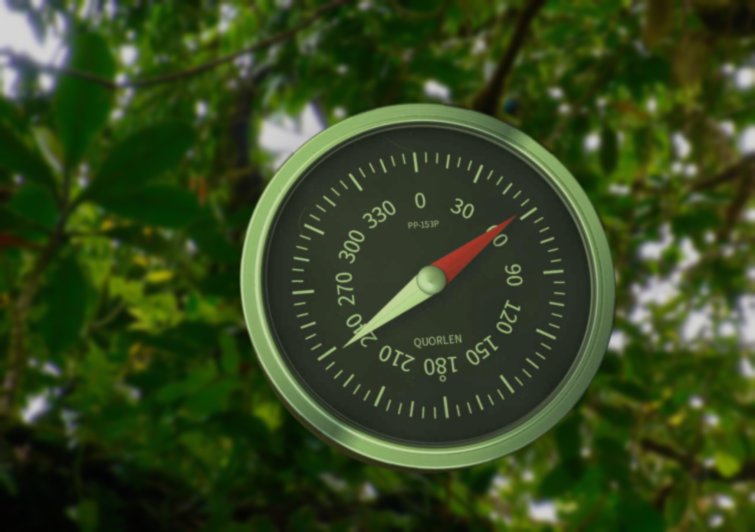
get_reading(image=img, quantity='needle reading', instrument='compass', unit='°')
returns 57.5 °
